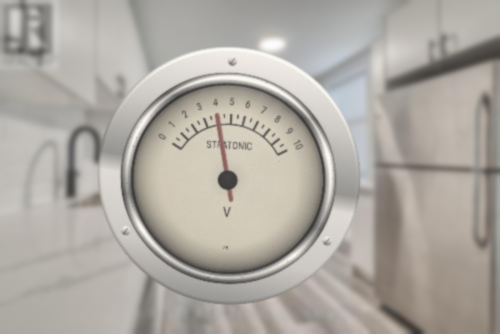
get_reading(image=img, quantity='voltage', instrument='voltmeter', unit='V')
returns 4 V
